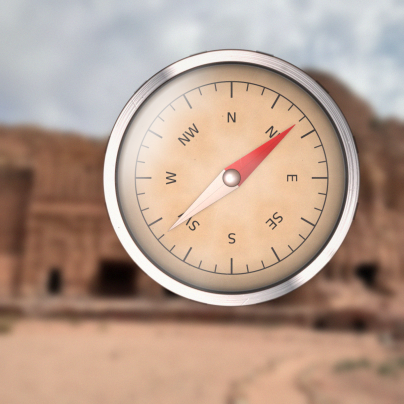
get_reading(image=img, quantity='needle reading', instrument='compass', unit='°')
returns 50 °
